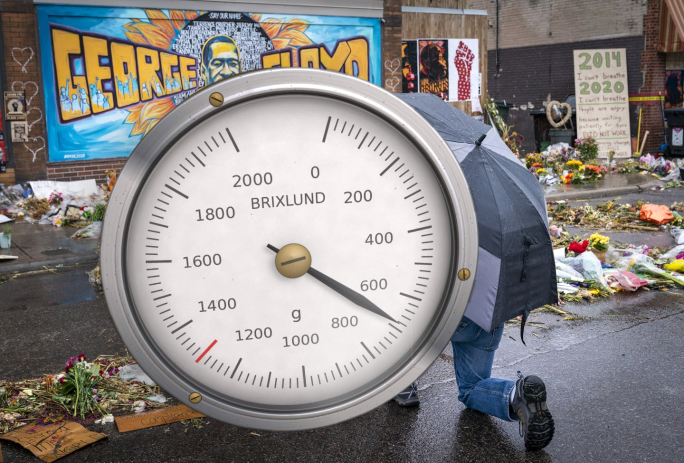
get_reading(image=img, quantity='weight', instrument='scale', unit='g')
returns 680 g
